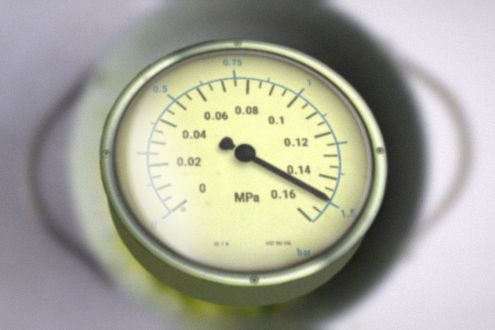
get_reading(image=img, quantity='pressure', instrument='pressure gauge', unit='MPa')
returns 0.15 MPa
